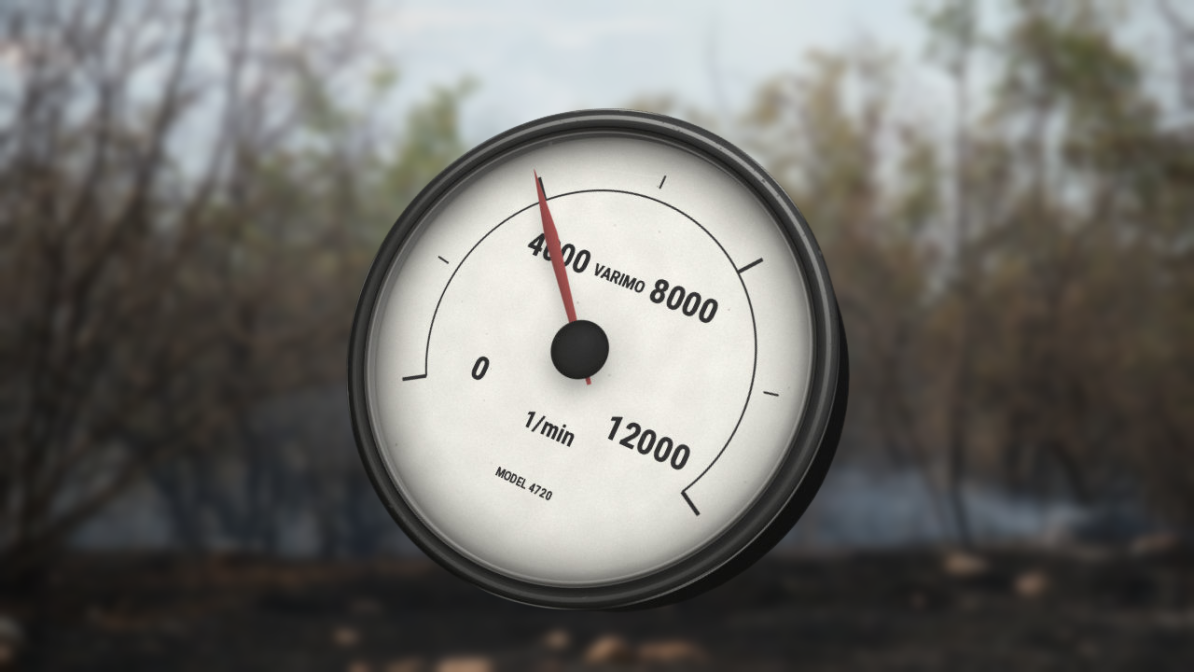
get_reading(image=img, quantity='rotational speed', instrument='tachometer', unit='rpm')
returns 4000 rpm
